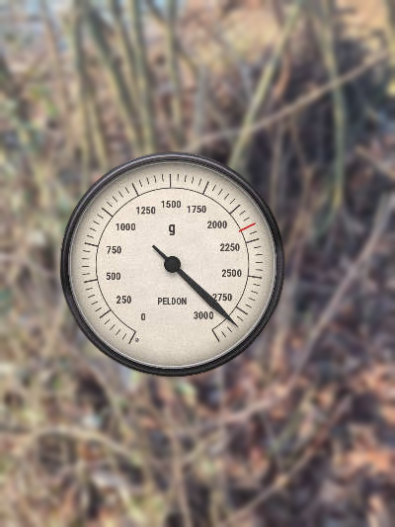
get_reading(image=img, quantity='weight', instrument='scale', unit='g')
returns 2850 g
